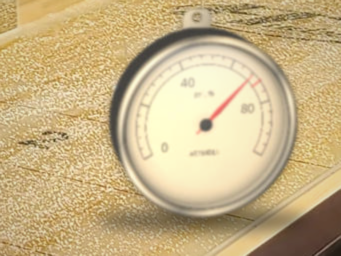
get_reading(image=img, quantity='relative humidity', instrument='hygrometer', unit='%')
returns 68 %
